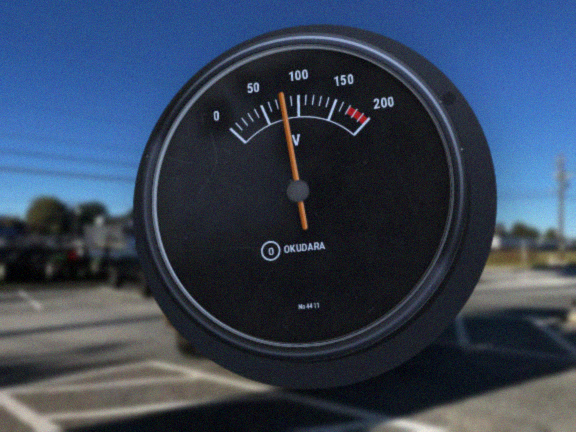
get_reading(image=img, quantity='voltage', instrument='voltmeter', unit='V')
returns 80 V
